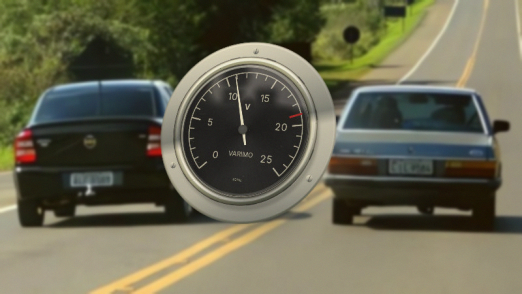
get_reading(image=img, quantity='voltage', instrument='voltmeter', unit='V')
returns 11 V
